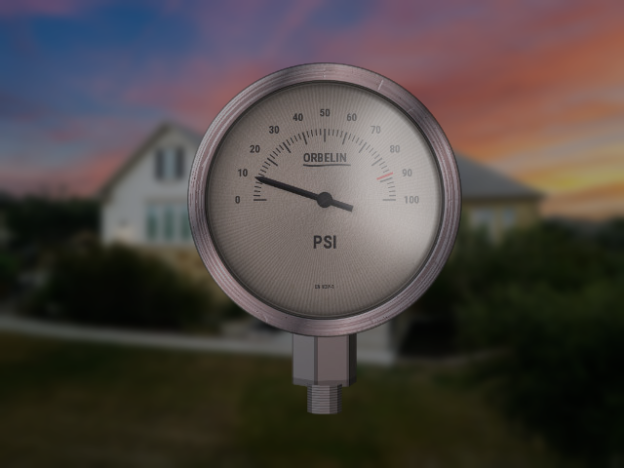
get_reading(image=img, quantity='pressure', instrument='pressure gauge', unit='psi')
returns 10 psi
